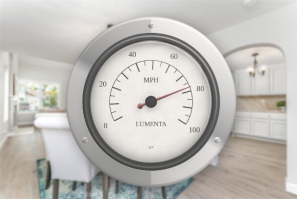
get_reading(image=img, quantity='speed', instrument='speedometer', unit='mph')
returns 77.5 mph
